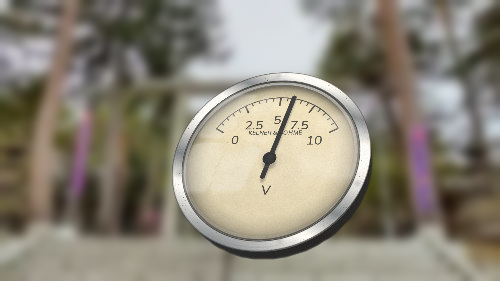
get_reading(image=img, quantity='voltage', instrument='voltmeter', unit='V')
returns 6 V
